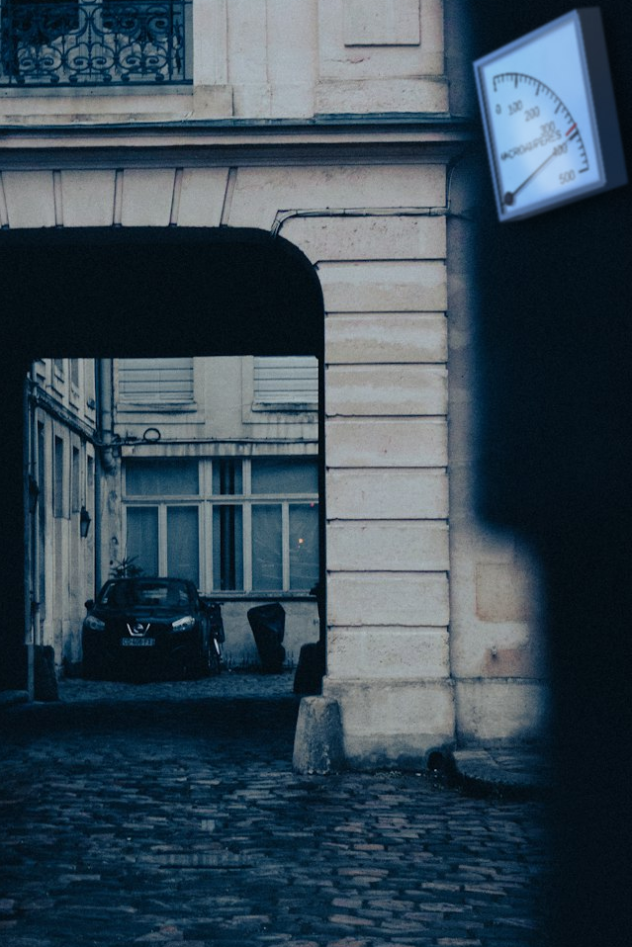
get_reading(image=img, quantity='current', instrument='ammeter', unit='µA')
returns 400 µA
